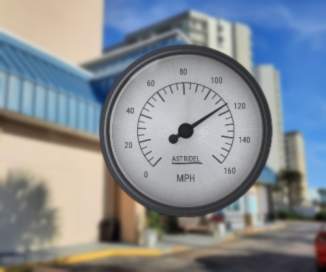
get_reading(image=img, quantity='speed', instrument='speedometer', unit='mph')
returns 115 mph
